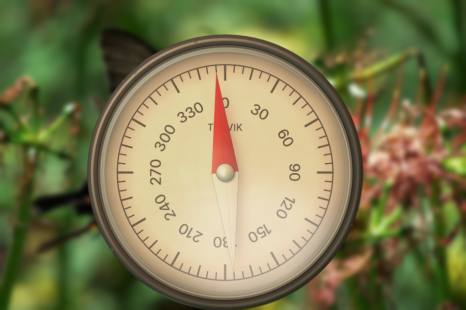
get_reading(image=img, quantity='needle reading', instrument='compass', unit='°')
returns 355 °
